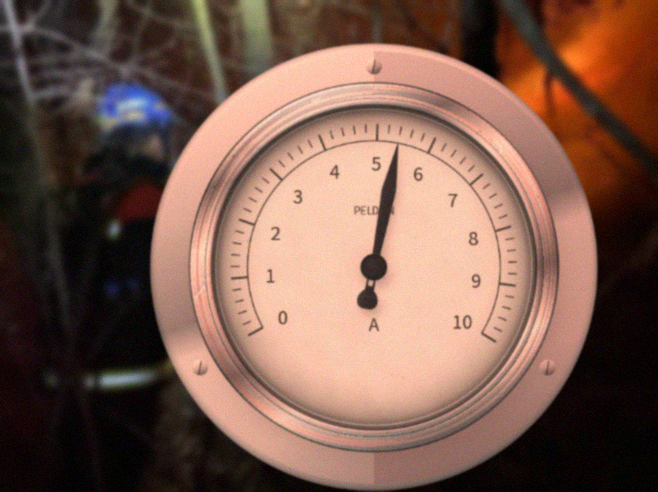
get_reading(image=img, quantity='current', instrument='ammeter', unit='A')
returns 5.4 A
